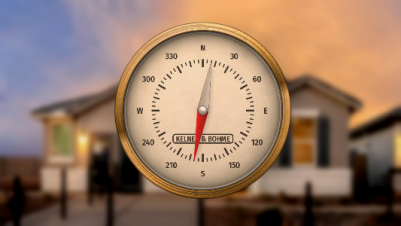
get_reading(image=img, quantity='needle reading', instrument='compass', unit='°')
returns 190 °
